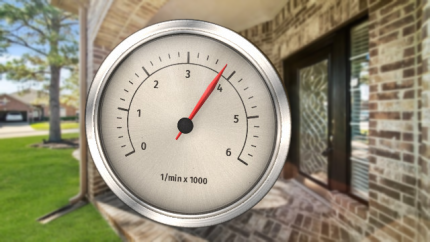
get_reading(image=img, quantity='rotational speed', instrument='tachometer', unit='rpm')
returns 3800 rpm
